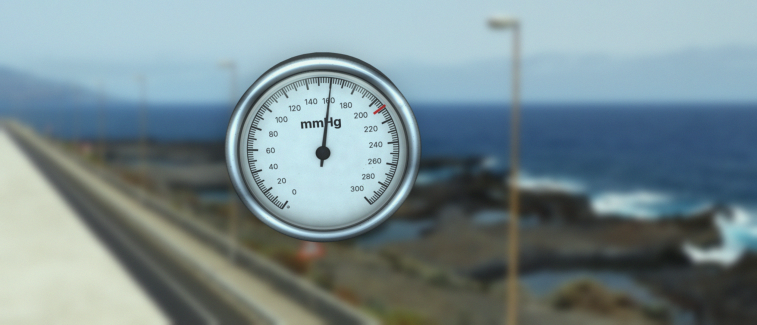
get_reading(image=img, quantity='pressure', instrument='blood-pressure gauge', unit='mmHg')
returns 160 mmHg
